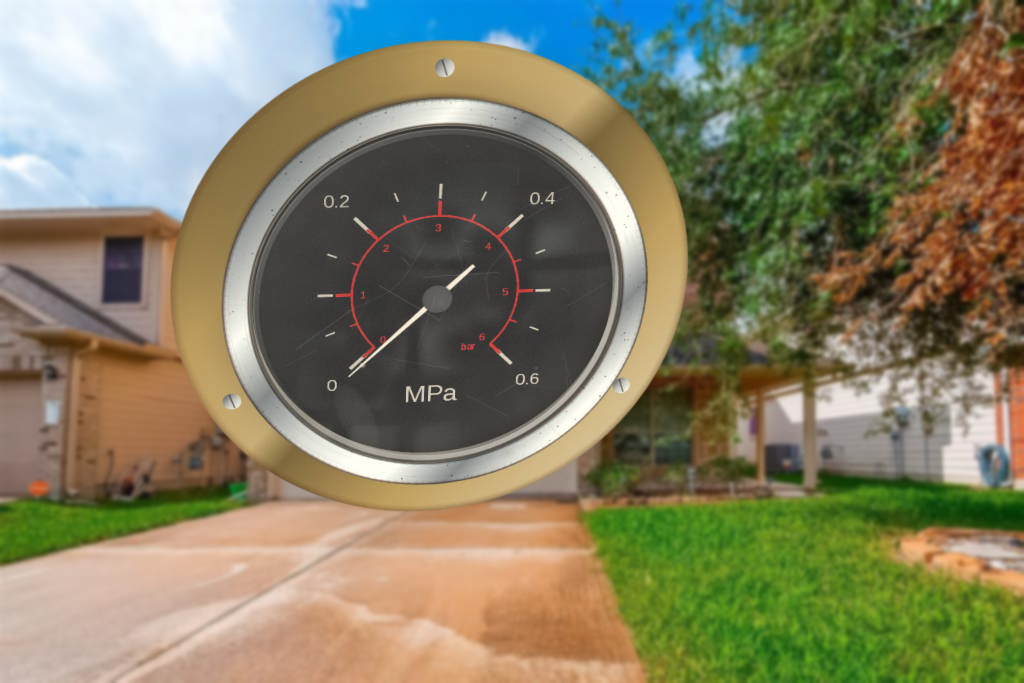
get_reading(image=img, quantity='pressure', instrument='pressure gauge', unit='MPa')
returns 0 MPa
